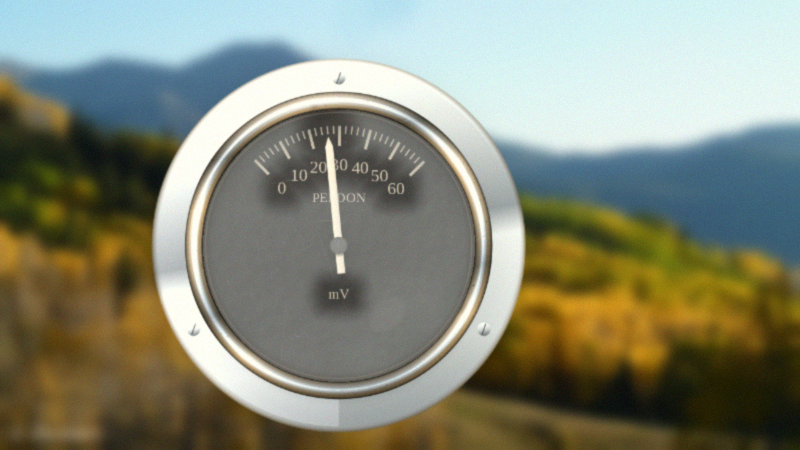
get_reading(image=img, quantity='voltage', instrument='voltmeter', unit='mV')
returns 26 mV
